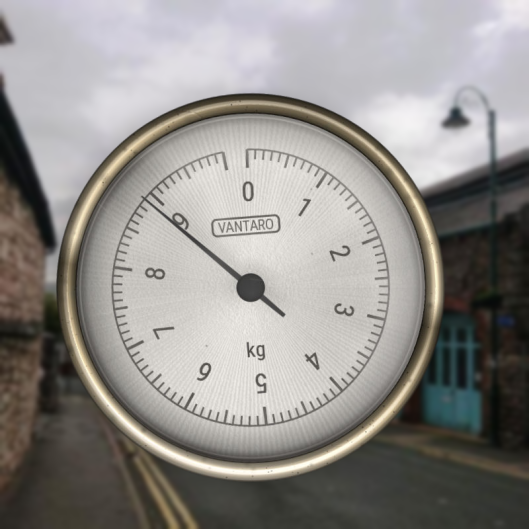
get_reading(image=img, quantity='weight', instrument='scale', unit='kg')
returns 8.9 kg
